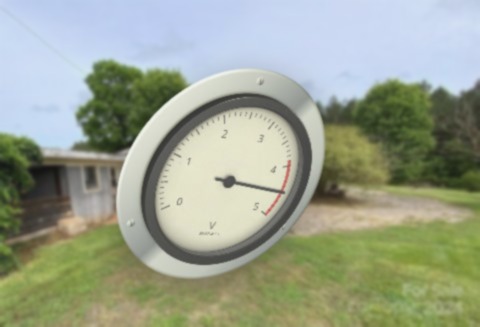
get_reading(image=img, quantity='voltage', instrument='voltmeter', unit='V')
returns 4.5 V
